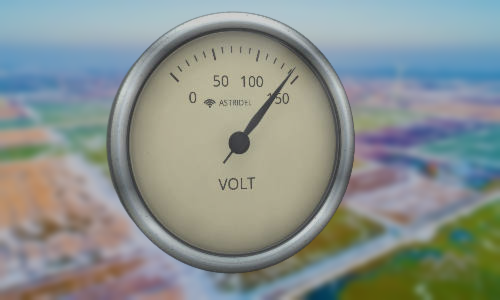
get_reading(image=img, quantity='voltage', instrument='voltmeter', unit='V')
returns 140 V
